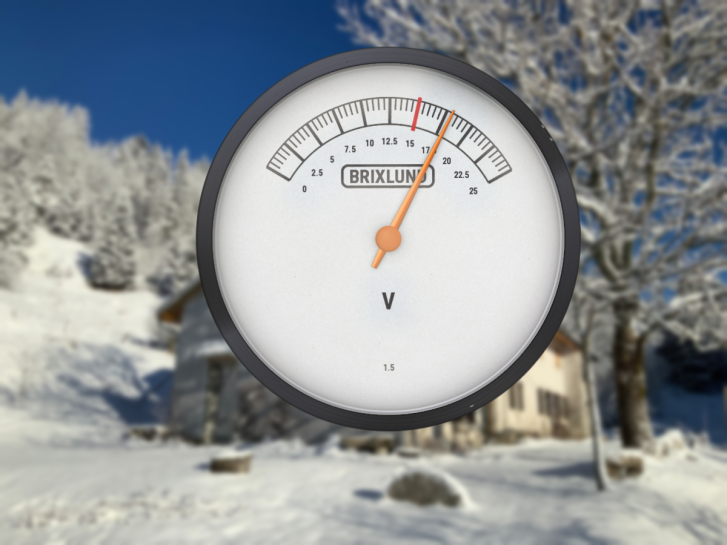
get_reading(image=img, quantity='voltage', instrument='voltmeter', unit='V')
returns 18 V
